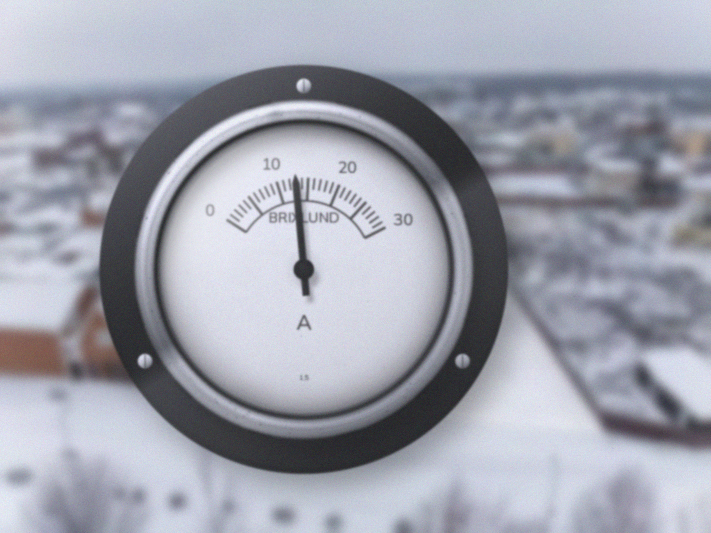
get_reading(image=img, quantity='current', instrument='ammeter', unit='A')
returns 13 A
